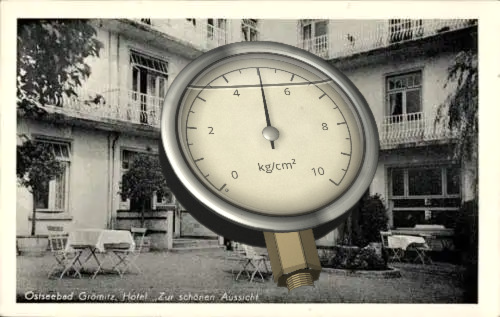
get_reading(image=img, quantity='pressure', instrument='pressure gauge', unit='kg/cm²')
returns 5 kg/cm²
